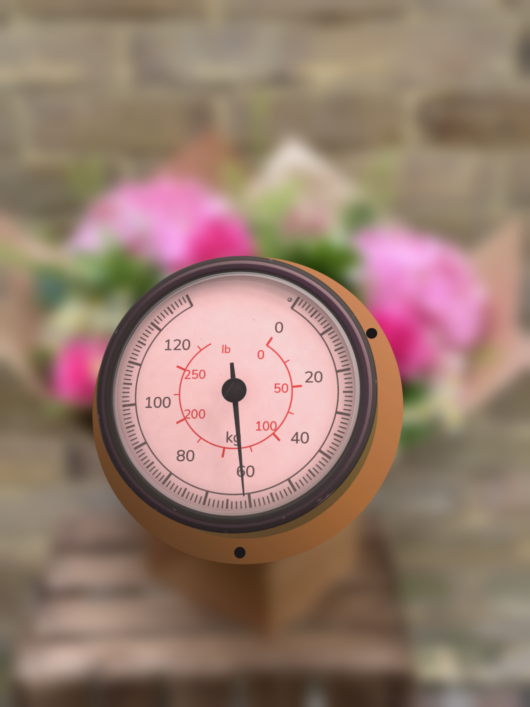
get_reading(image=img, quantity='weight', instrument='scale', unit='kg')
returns 61 kg
